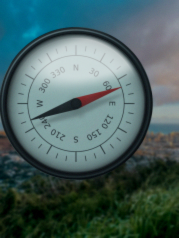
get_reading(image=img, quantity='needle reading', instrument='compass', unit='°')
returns 70 °
